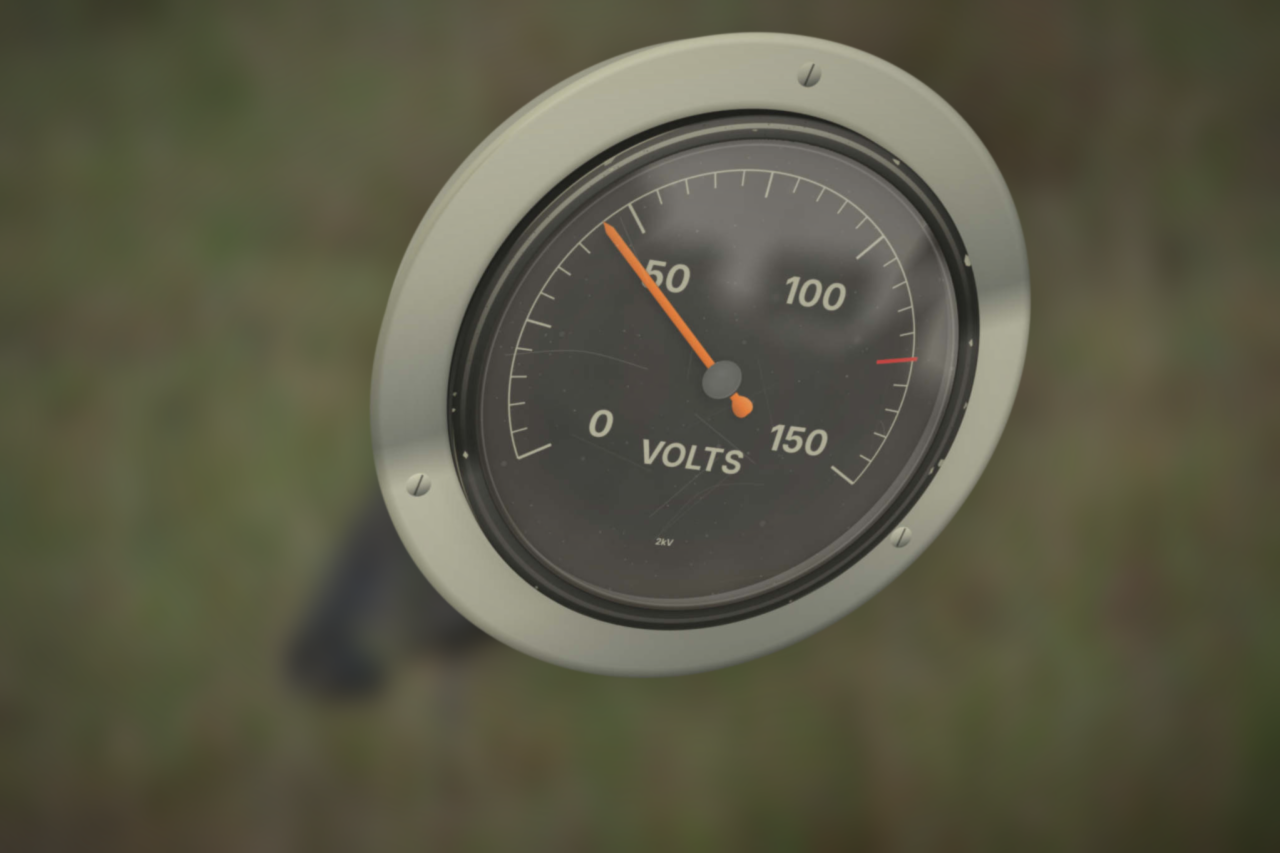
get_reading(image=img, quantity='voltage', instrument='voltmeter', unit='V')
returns 45 V
